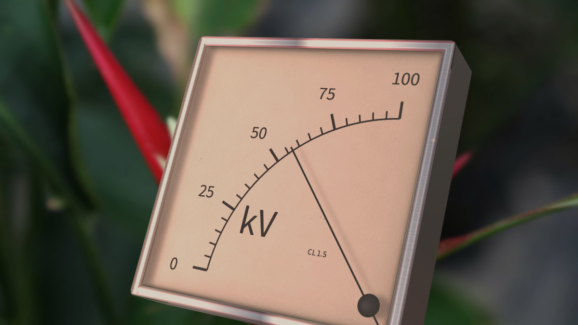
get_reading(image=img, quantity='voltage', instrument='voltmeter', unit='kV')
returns 57.5 kV
